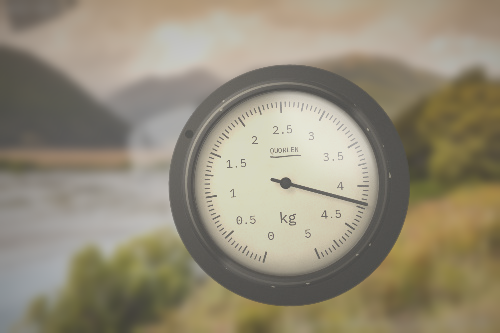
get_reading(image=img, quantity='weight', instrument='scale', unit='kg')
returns 4.2 kg
